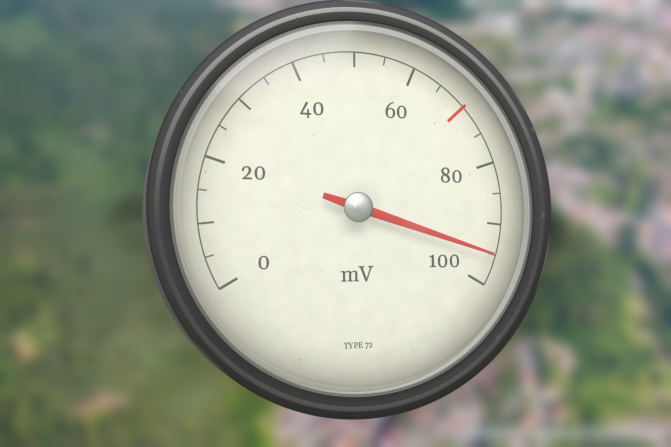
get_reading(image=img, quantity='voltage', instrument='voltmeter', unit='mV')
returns 95 mV
